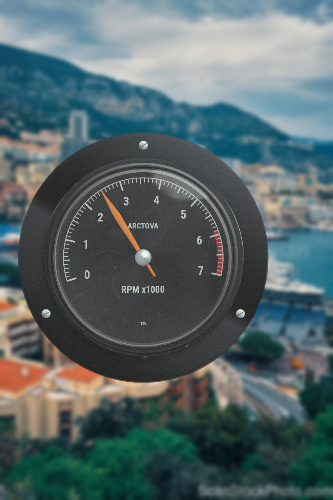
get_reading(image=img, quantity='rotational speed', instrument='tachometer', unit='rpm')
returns 2500 rpm
